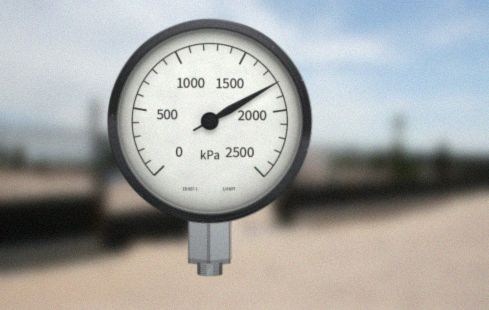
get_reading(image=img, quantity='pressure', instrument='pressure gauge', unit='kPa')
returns 1800 kPa
